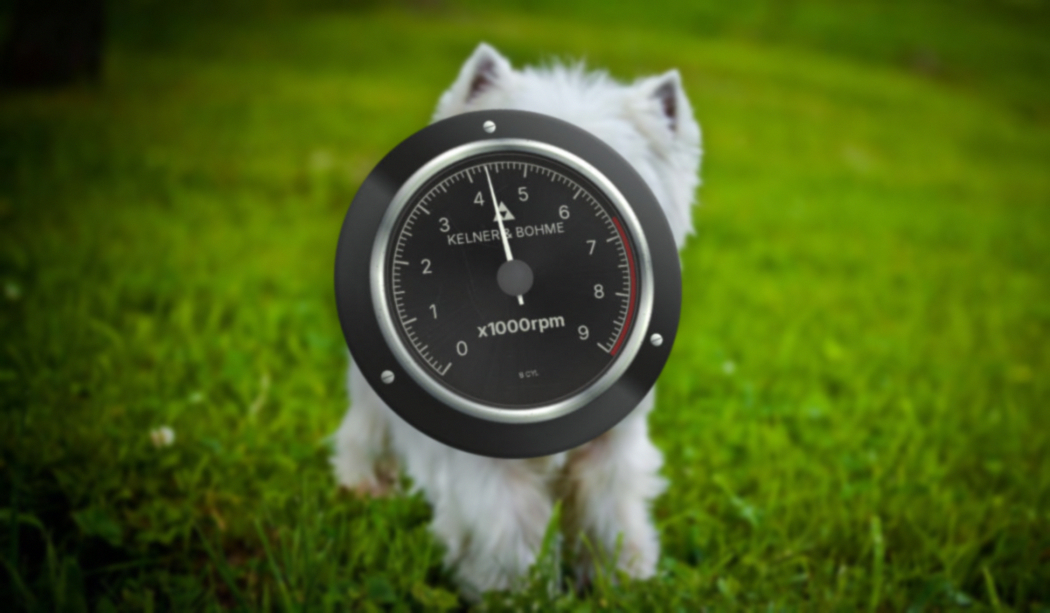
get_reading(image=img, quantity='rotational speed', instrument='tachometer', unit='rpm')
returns 4300 rpm
